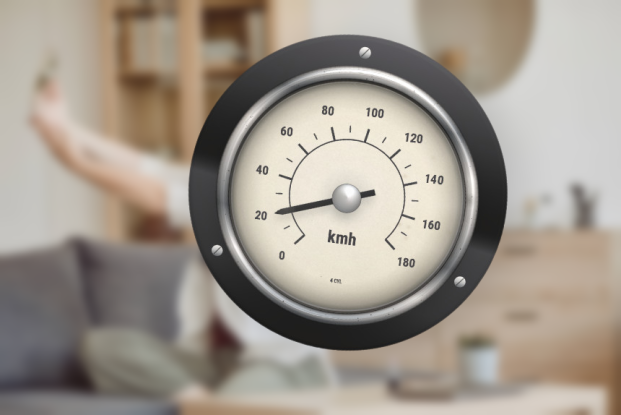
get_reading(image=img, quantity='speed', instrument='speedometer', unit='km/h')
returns 20 km/h
